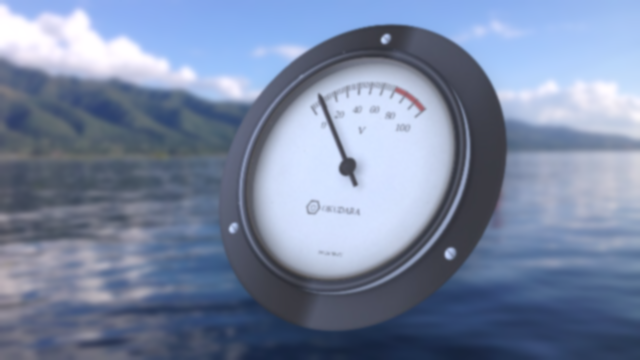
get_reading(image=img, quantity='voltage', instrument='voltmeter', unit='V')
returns 10 V
